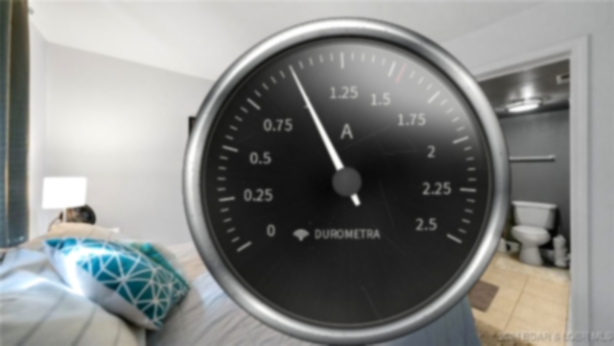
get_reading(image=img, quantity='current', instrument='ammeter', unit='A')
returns 1 A
